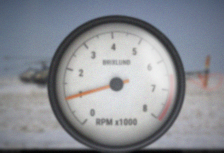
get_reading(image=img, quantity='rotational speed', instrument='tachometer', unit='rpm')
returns 1000 rpm
